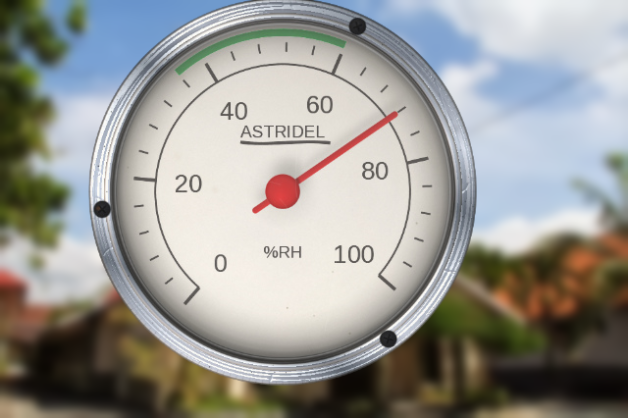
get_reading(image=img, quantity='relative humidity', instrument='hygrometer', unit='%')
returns 72 %
